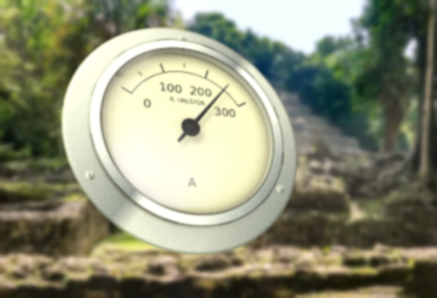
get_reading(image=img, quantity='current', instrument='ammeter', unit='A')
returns 250 A
